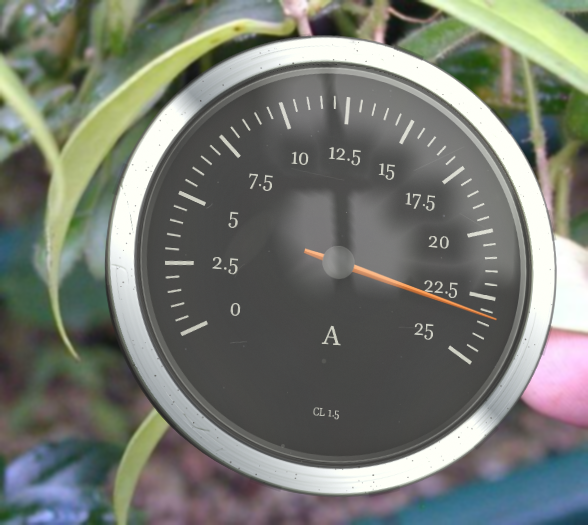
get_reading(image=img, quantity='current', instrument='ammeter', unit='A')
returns 23.25 A
